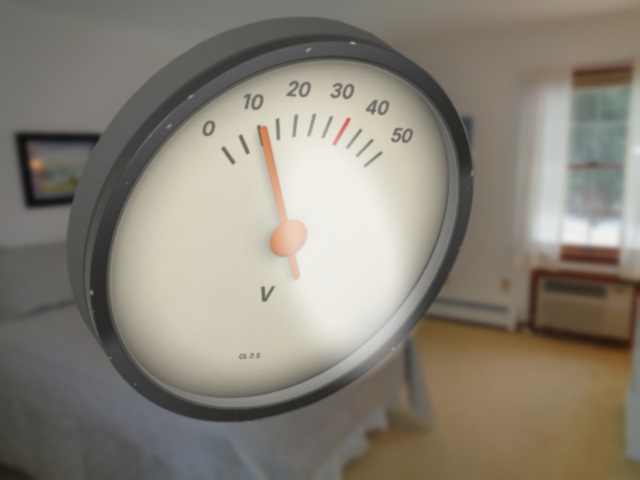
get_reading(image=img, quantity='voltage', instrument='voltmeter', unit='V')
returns 10 V
